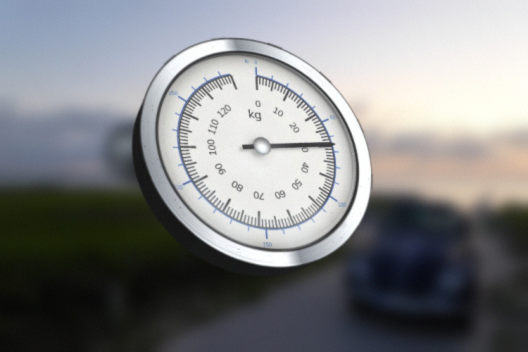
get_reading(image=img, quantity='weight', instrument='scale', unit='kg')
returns 30 kg
